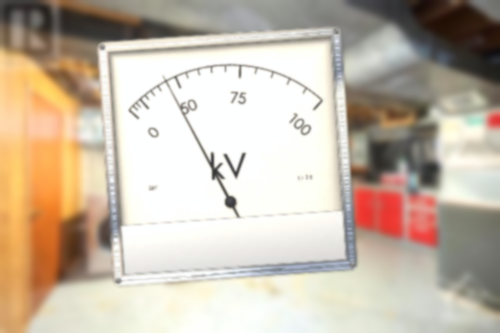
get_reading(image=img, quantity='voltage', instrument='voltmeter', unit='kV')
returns 45 kV
